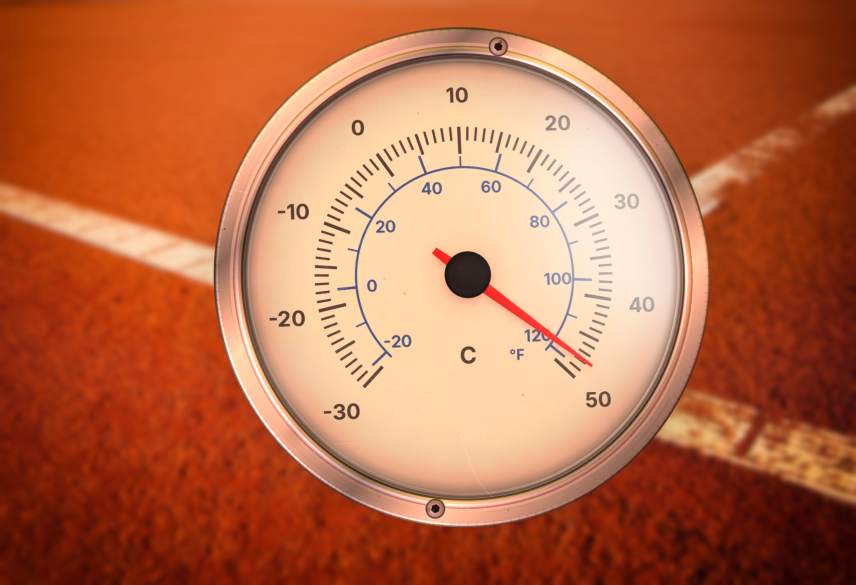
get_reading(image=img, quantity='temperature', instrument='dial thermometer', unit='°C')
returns 48 °C
